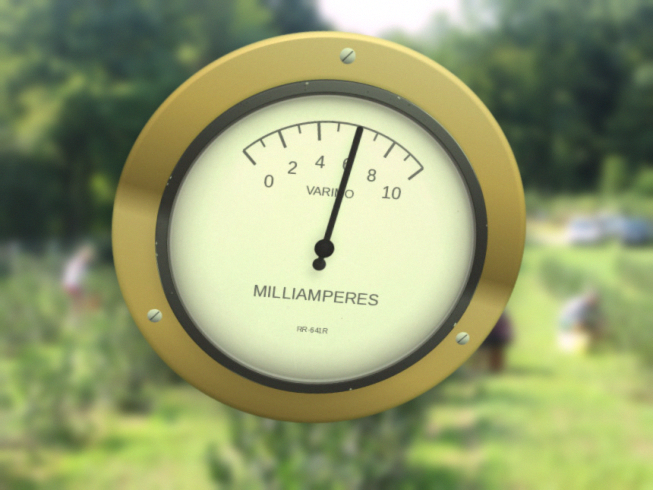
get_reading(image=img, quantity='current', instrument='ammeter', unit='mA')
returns 6 mA
